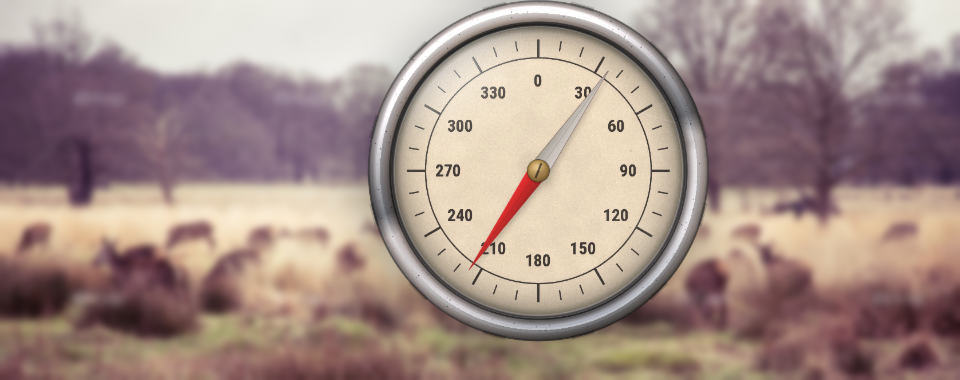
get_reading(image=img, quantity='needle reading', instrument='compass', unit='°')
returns 215 °
